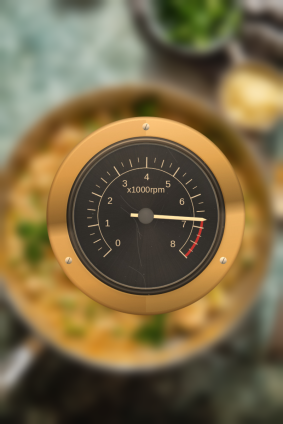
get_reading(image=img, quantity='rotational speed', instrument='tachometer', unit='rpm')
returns 6750 rpm
